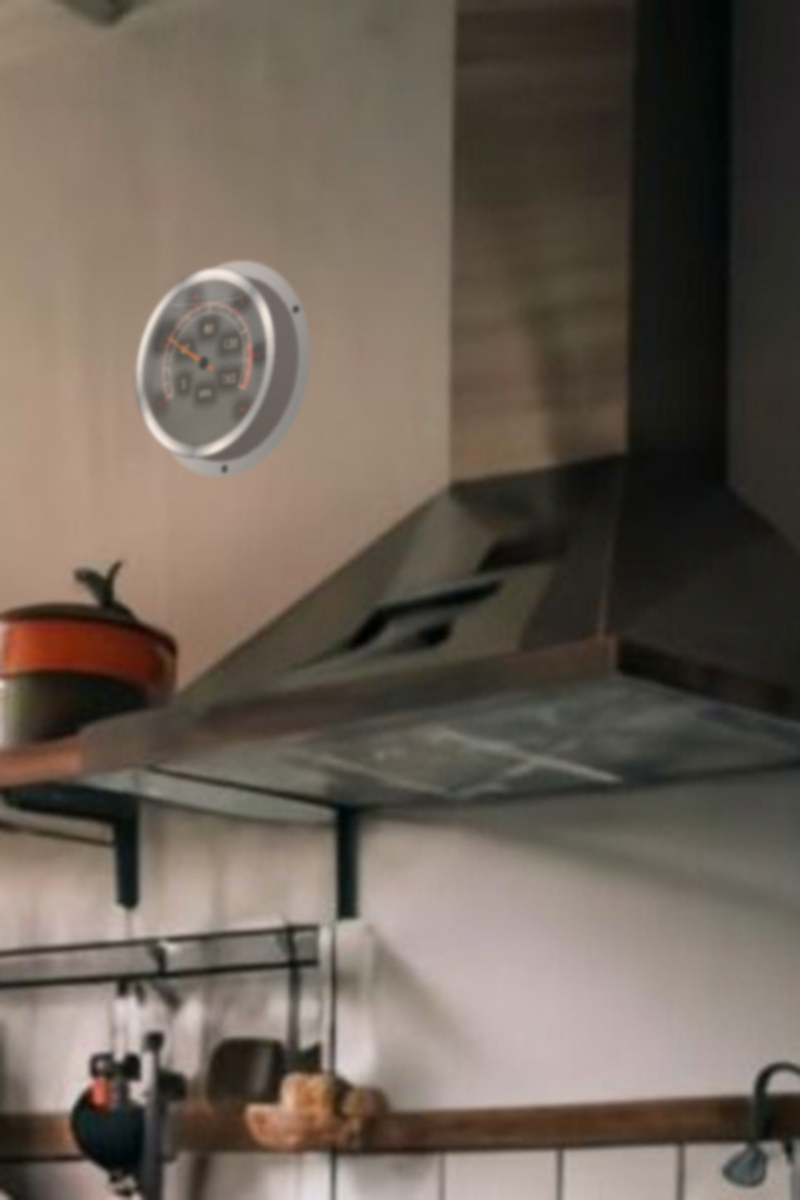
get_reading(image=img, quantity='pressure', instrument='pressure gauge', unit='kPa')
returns 40 kPa
